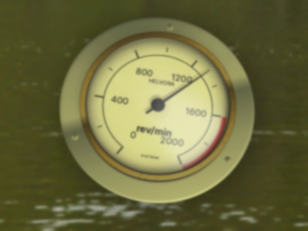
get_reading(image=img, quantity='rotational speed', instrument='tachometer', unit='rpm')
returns 1300 rpm
